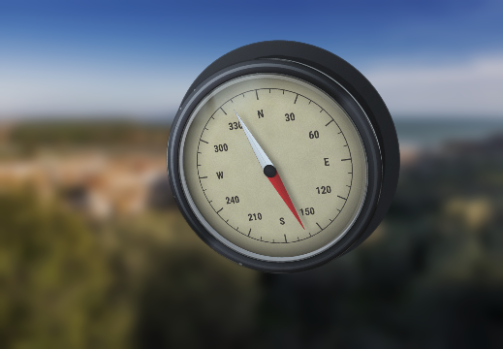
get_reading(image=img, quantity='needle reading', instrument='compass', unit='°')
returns 160 °
